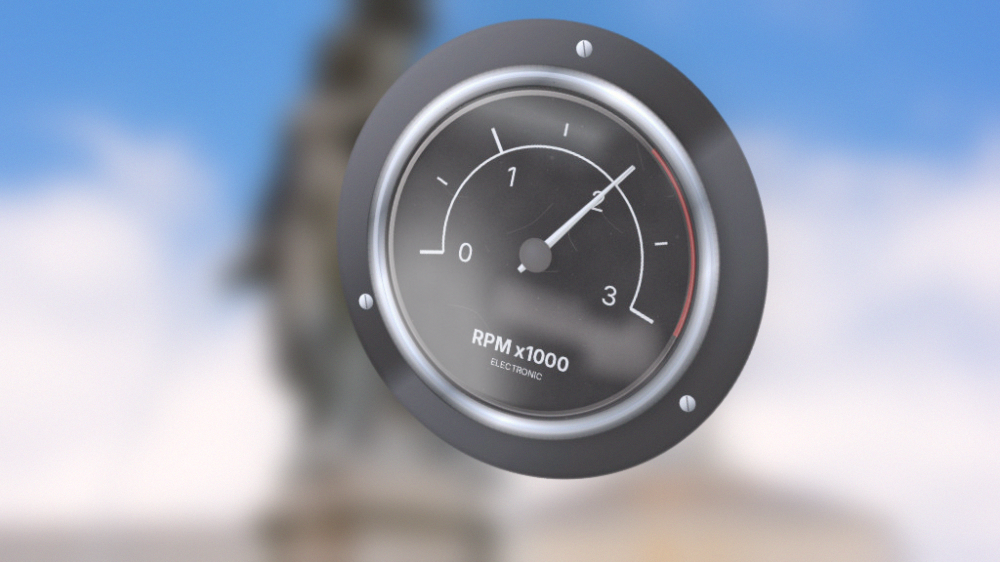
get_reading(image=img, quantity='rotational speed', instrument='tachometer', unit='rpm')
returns 2000 rpm
